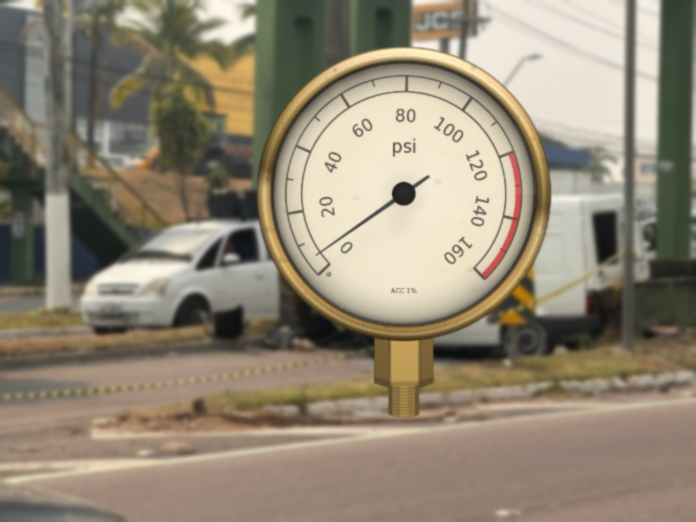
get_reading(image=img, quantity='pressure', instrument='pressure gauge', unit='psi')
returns 5 psi
